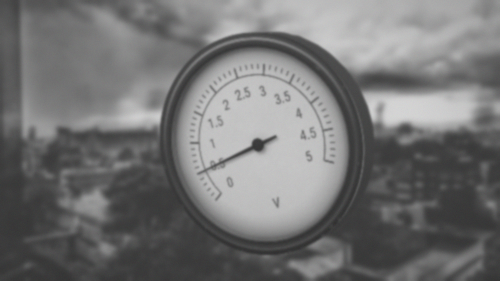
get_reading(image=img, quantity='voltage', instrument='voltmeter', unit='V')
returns 0.5 V
